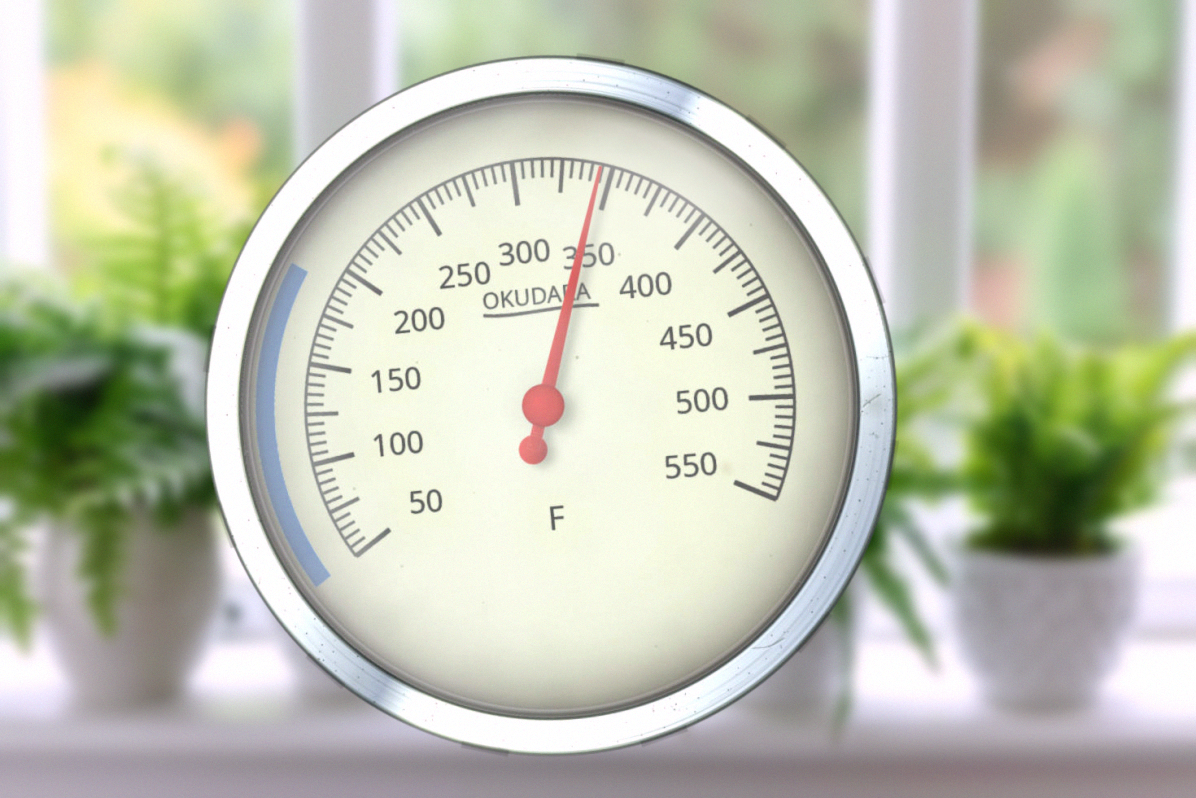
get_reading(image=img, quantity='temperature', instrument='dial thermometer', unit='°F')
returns 345 °F
